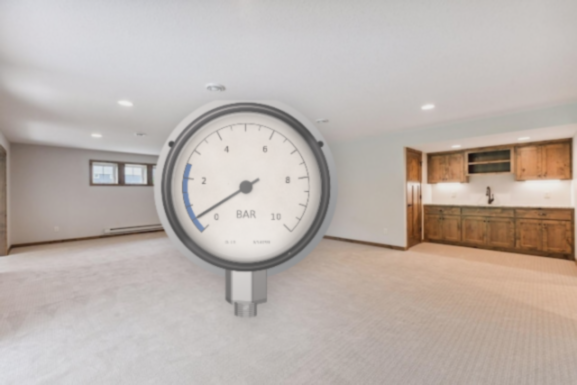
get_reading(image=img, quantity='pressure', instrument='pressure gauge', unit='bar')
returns 0.5 bar
